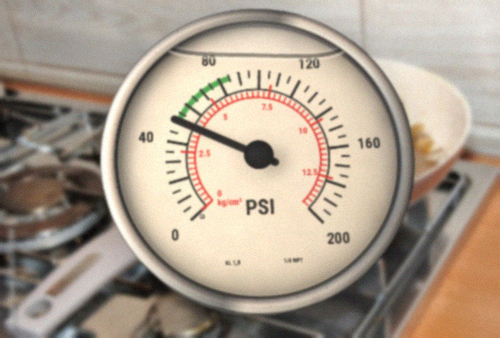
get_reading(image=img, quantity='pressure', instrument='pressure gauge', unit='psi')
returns 50 psi
